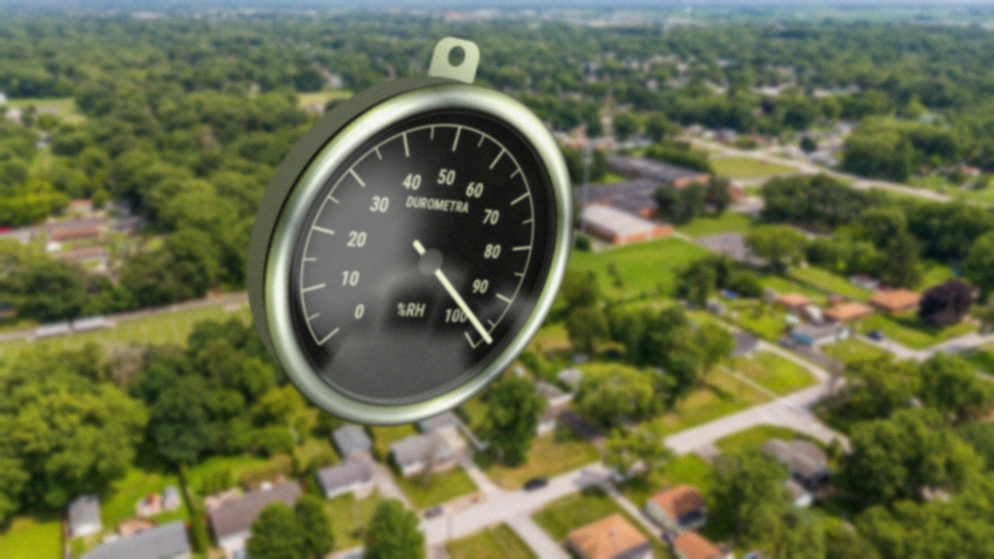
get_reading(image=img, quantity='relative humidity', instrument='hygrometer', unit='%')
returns 97.5 %
